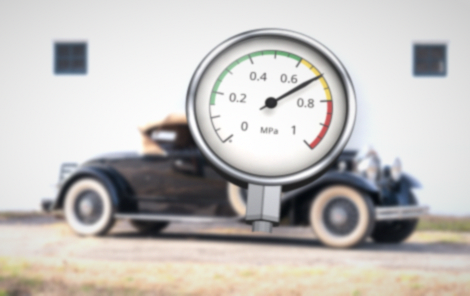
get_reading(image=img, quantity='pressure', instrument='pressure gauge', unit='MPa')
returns 0.7 MPa
